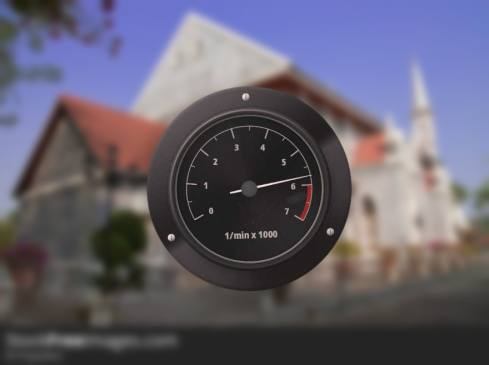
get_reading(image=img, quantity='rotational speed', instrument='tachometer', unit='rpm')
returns 5750 rpm
